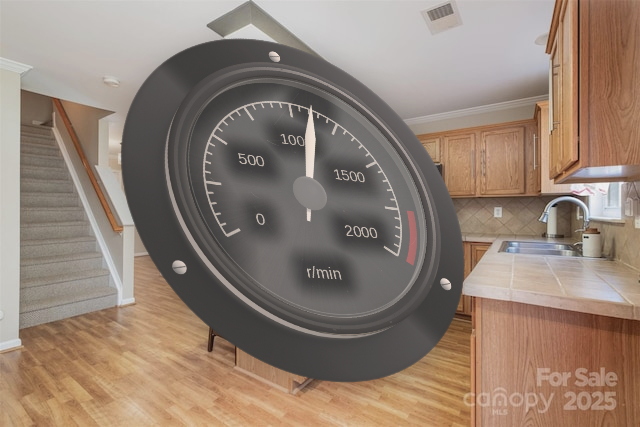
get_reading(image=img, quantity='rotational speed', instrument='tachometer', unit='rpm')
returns 1100 rpm
